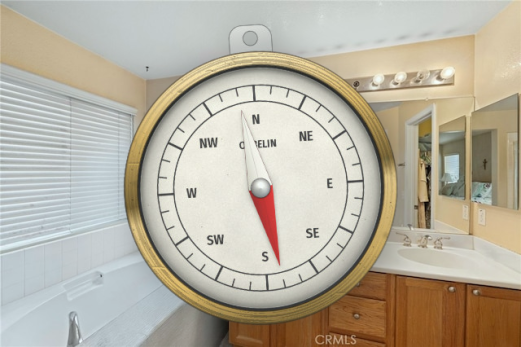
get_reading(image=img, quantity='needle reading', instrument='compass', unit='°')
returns 170 °
